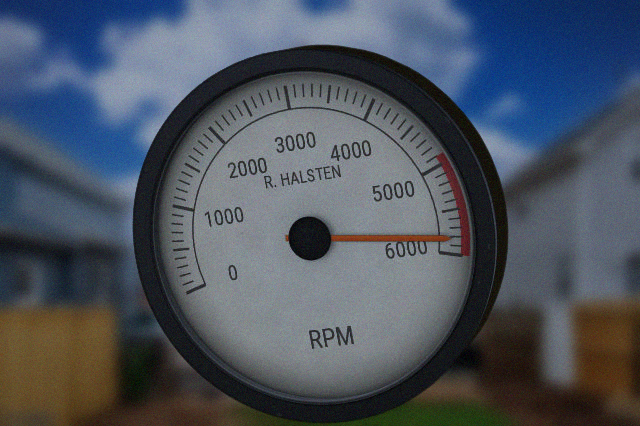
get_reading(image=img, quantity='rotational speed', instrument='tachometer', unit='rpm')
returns 5800 rpm
